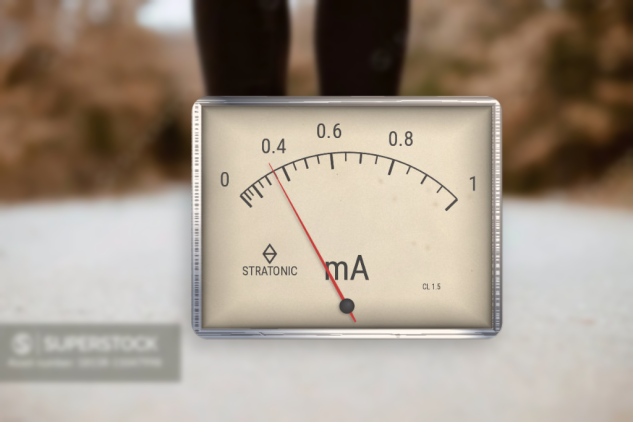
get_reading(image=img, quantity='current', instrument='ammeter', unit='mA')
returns 0.35 mA
